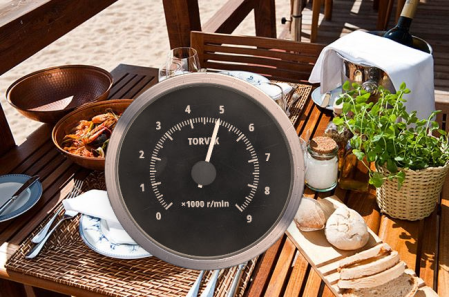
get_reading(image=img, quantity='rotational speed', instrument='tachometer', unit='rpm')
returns 5000 rpm
